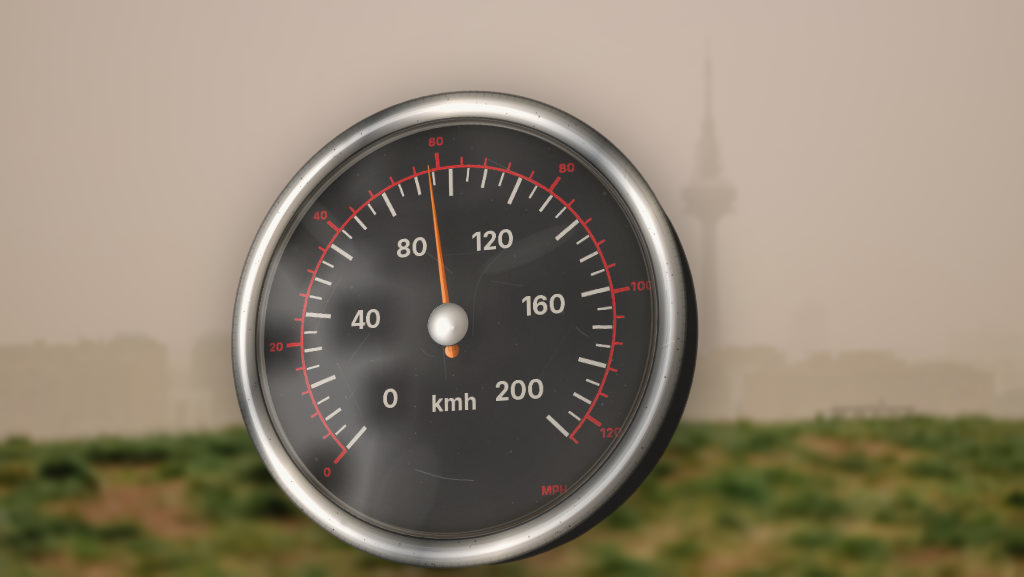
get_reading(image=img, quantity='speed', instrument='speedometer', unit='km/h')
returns 95 km/h
